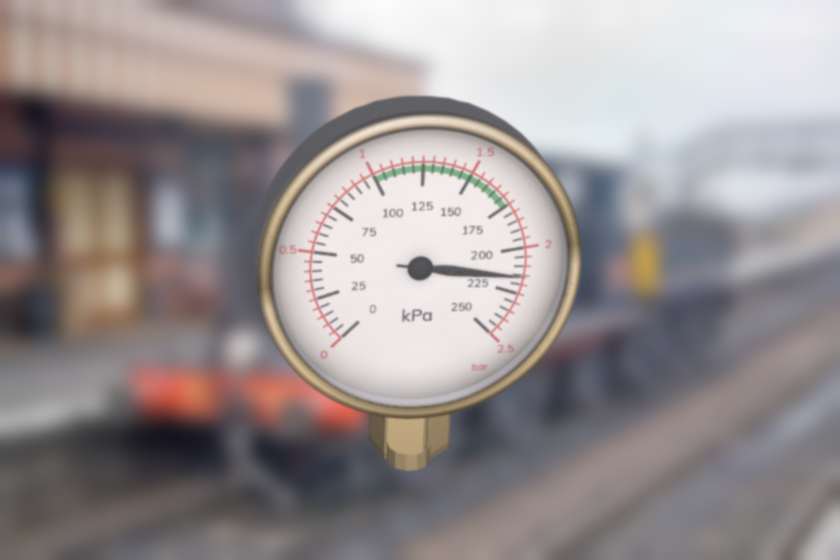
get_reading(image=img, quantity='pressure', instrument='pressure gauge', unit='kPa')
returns 215 kPa
